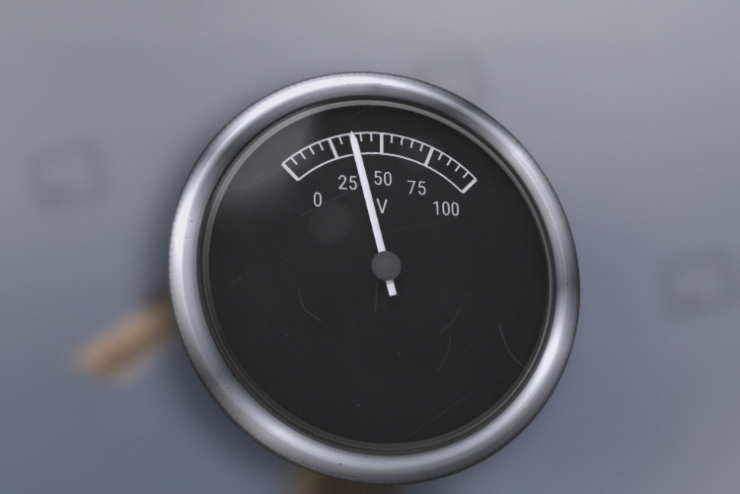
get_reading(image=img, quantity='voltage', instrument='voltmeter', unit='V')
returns 35 V
